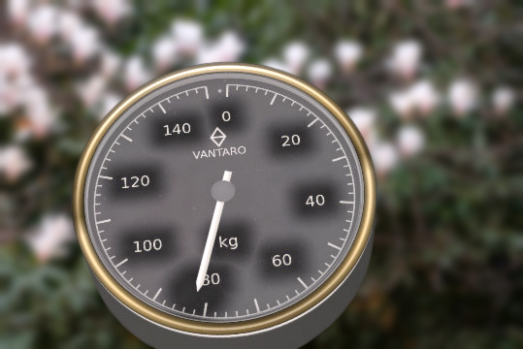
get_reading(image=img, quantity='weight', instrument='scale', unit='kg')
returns 82 kg
